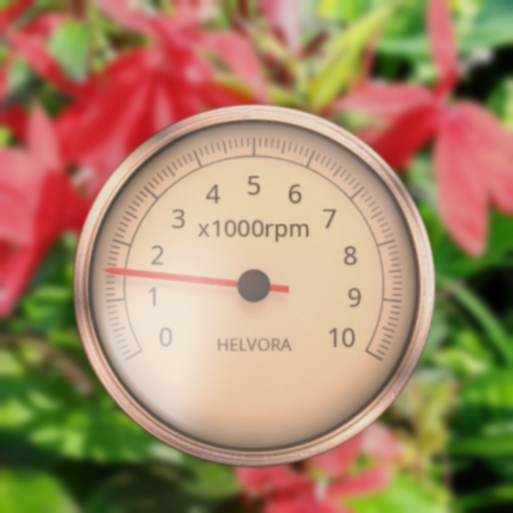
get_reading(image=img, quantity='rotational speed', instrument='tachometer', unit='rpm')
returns 1500 rpm
